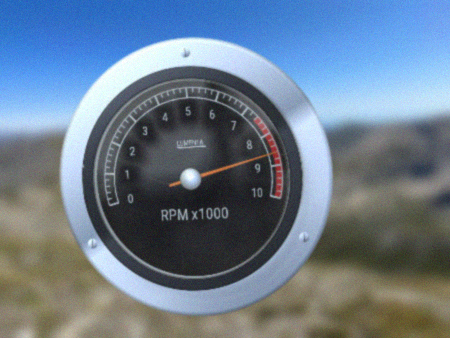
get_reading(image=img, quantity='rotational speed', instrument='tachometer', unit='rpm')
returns 8600 rpm
